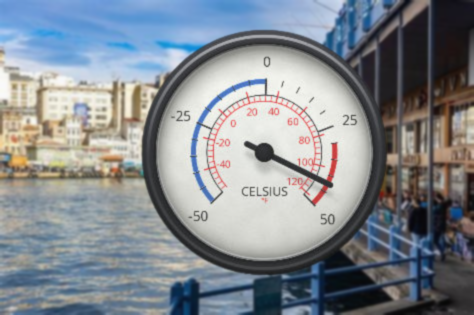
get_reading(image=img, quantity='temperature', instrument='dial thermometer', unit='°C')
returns 42.5 °C
